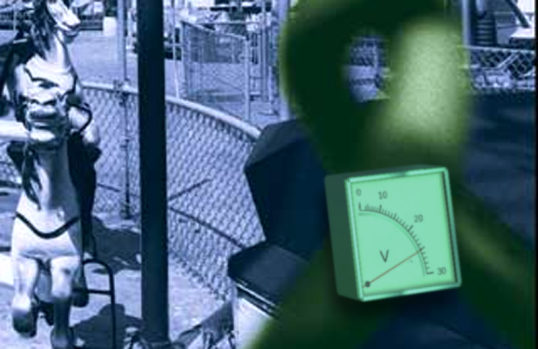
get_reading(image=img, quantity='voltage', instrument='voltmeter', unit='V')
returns 25 V
